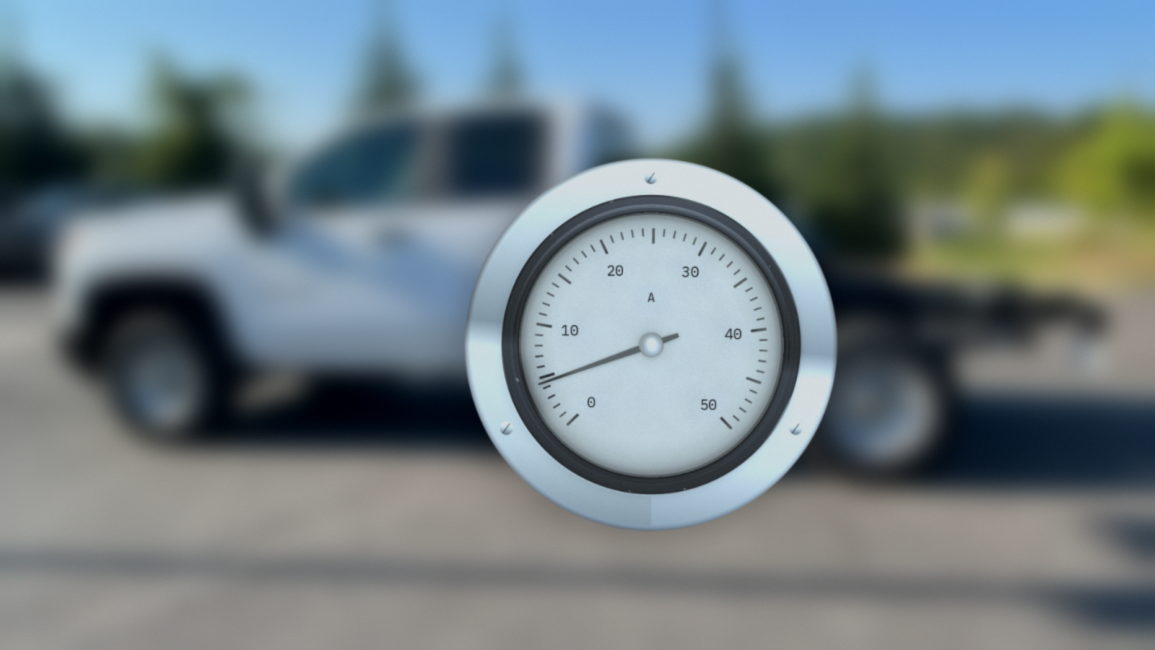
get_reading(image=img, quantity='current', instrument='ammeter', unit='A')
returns 4.5 A
